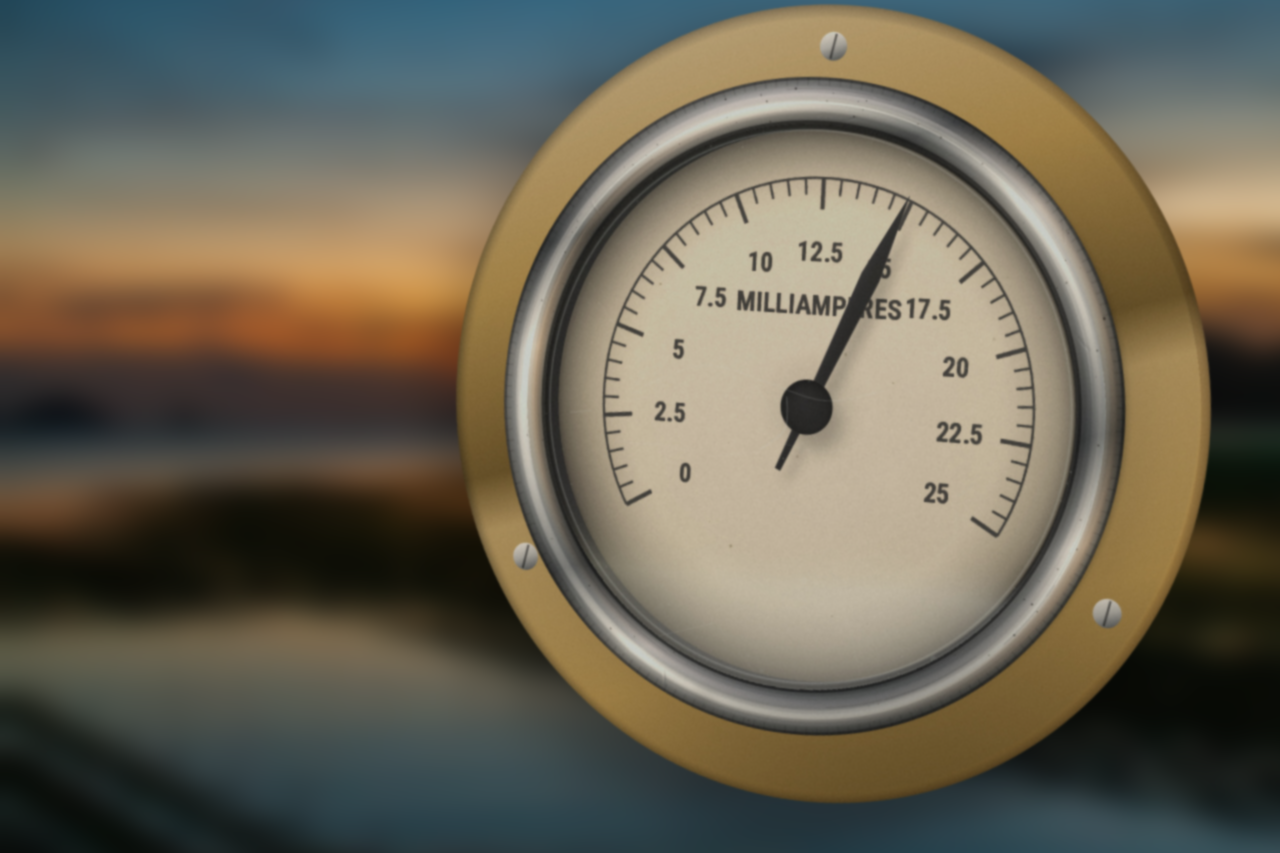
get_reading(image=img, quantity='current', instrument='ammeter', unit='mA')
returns 15 mA
